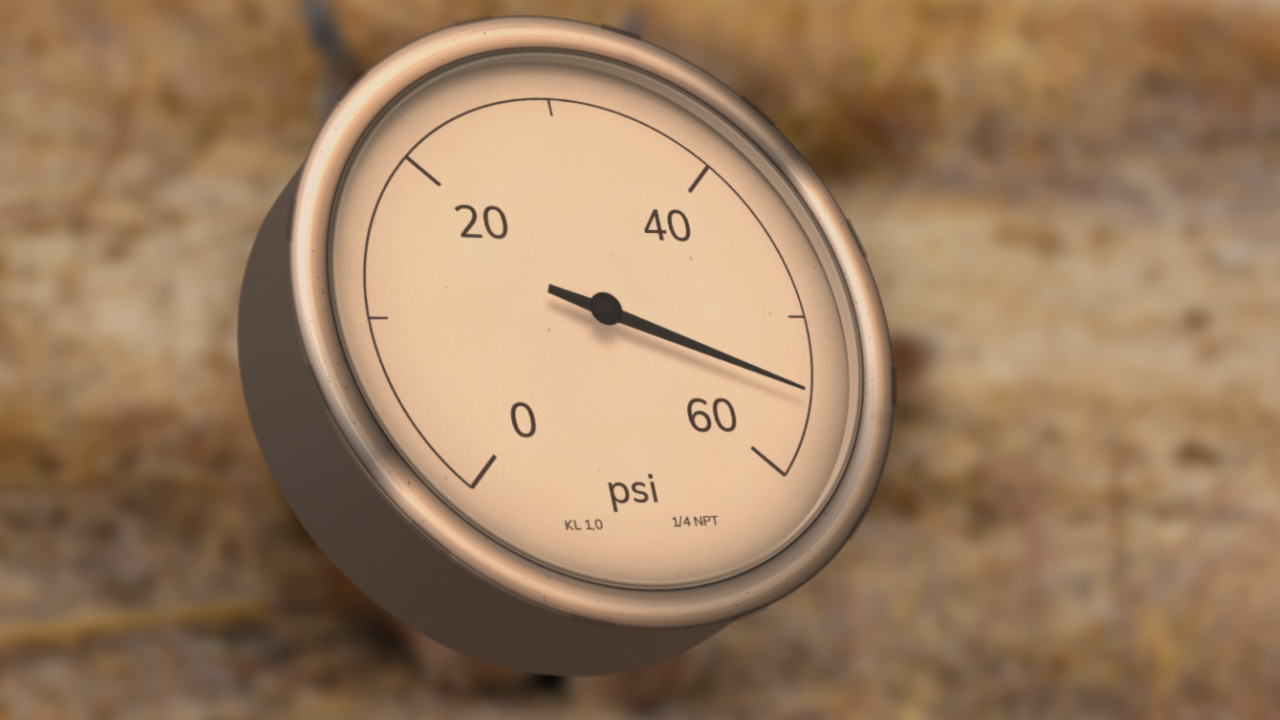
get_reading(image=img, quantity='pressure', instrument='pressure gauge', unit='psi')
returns 55 psi
